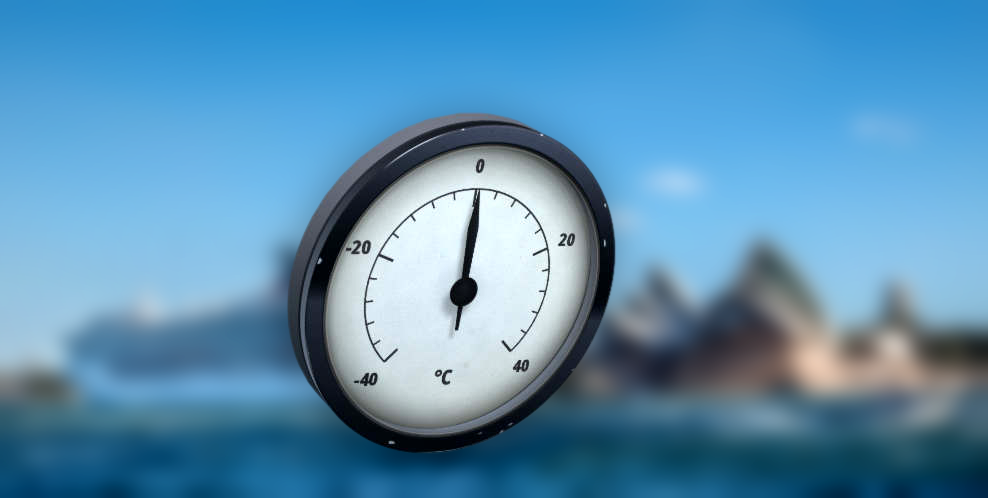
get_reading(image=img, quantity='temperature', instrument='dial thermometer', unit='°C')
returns 0 °C
